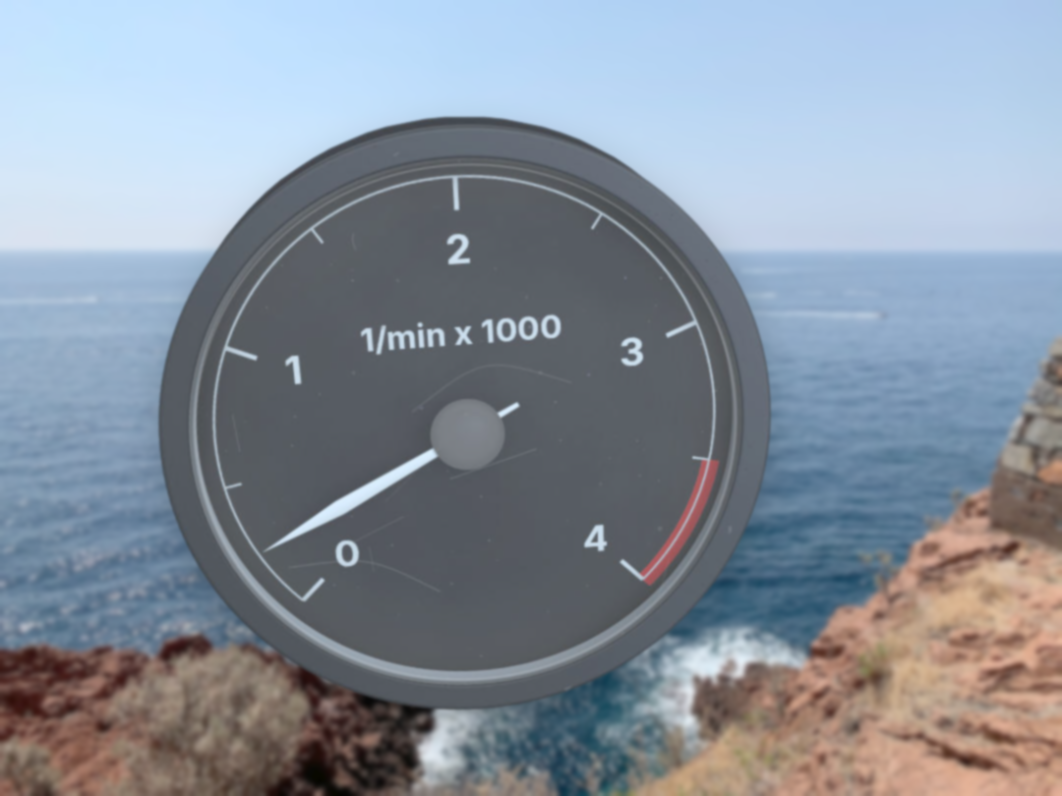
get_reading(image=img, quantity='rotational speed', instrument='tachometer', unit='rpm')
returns 250 rpm
